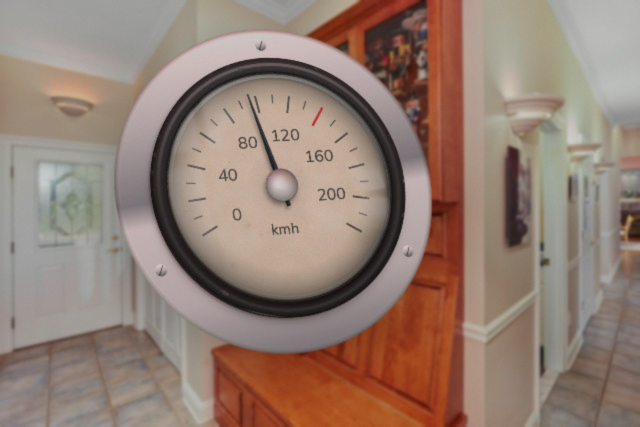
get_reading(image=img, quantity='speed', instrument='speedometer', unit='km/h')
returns 95 km/h
